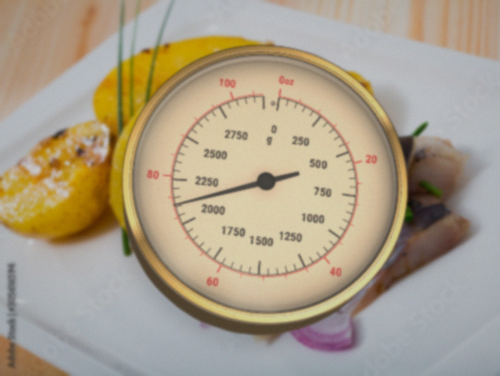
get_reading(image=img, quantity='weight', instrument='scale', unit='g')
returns 2100 g
